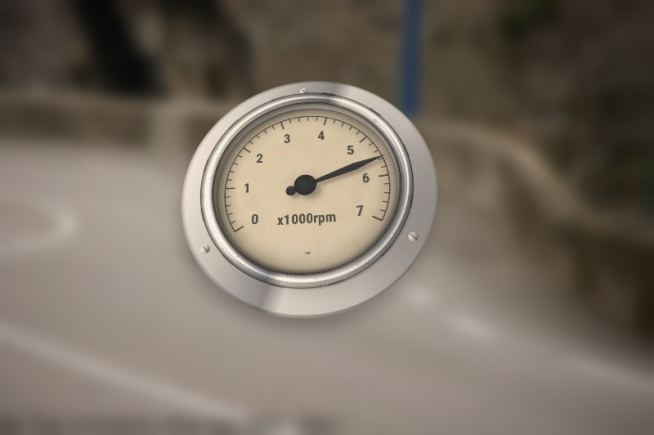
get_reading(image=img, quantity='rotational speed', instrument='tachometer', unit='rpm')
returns 5600 rpm
